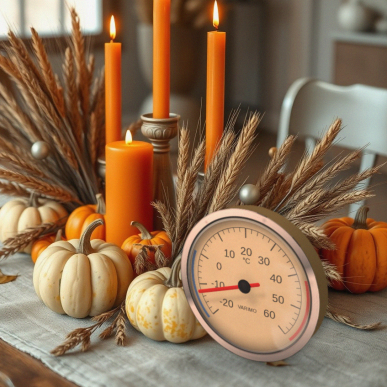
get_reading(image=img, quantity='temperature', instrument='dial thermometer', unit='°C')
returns -12 °C
